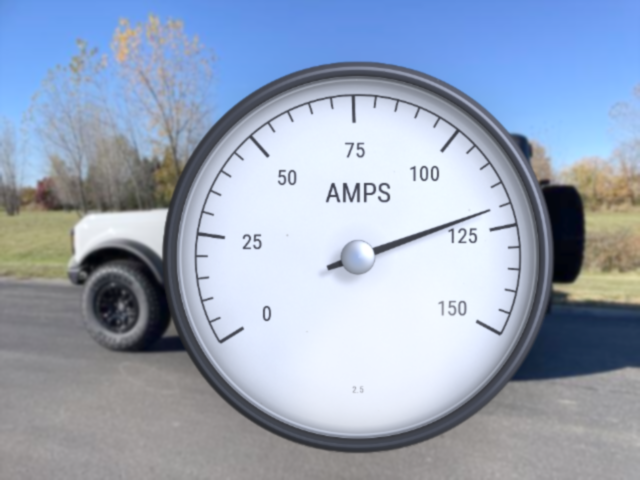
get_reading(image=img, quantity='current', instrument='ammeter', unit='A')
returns 120 A
